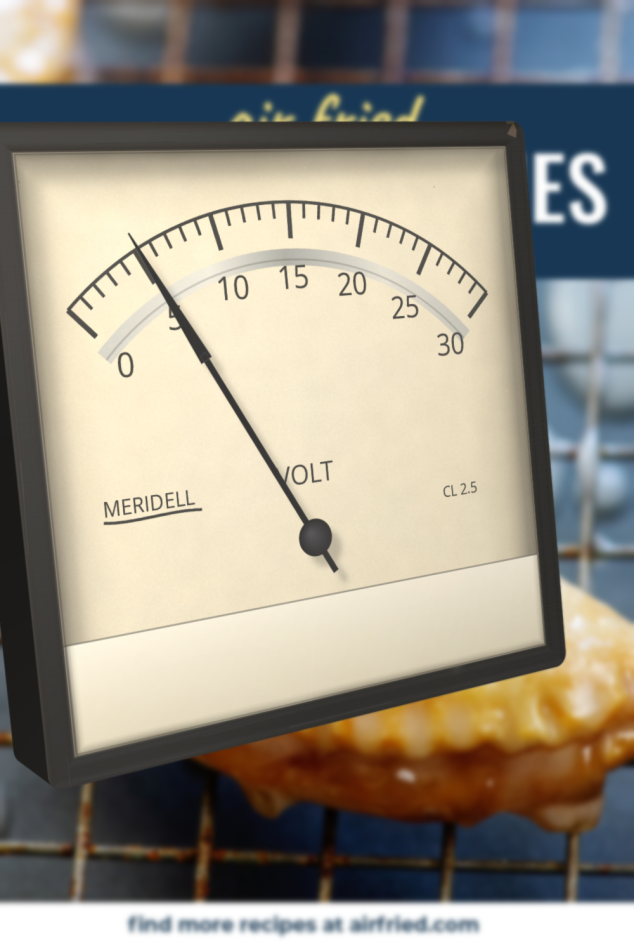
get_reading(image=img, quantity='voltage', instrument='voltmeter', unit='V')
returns 5 V
